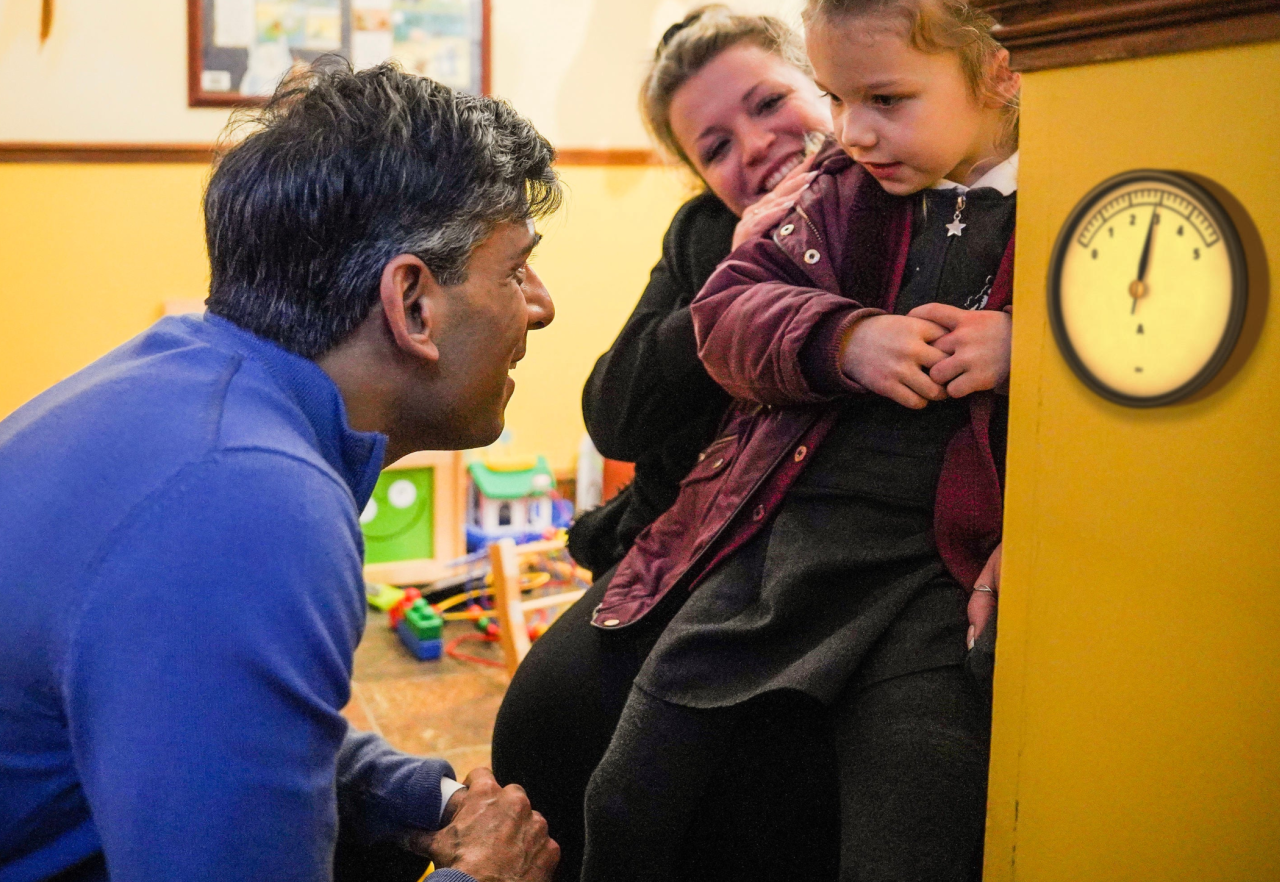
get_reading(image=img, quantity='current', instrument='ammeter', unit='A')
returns 3 A
